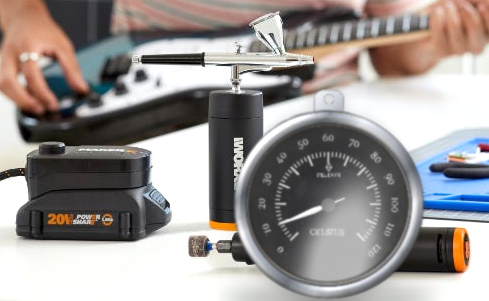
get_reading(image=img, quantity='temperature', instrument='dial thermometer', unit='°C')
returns 10 °C
